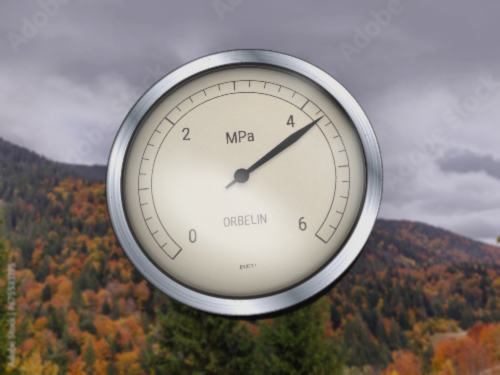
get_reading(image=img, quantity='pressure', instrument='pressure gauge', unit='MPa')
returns 4.3 MPa
